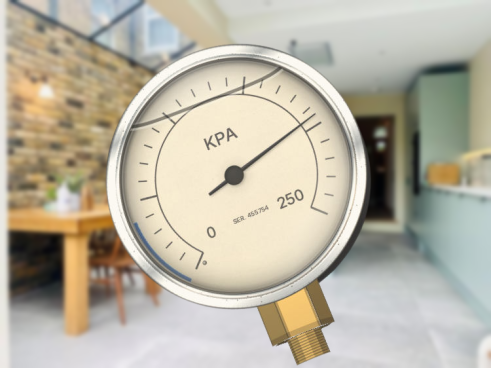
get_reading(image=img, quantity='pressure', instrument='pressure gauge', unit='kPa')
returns 195 kPa
